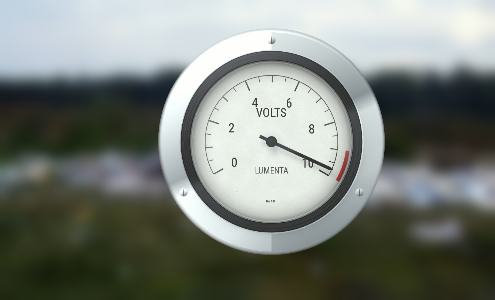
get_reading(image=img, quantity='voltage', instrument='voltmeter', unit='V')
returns 9.75 V
